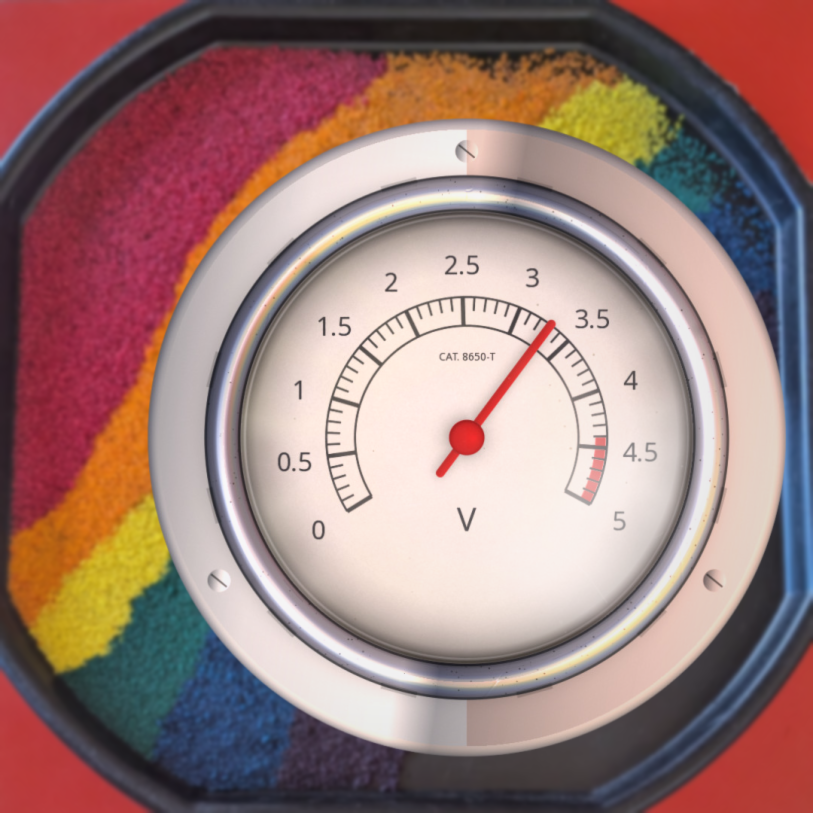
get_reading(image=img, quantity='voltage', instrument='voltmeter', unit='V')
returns 3.3 V
